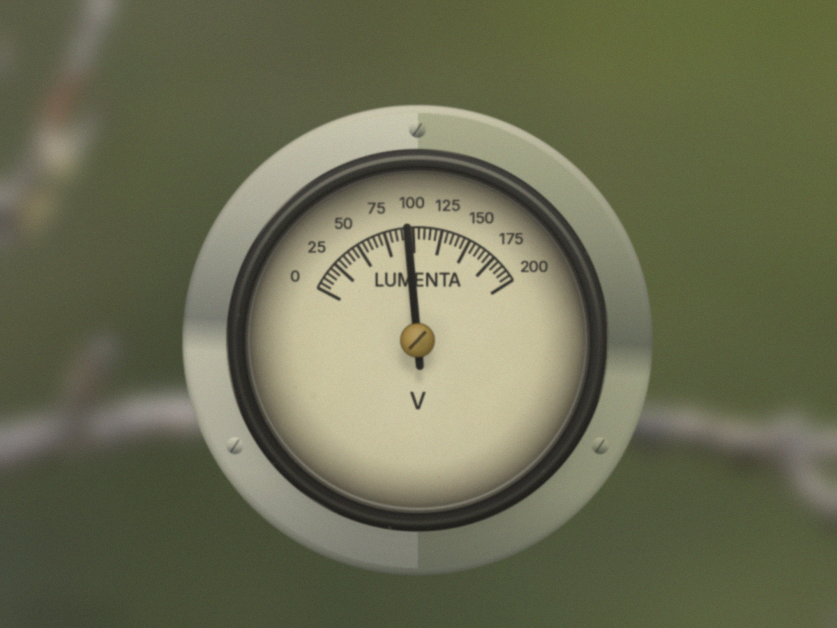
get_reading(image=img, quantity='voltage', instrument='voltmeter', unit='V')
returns 95 V
